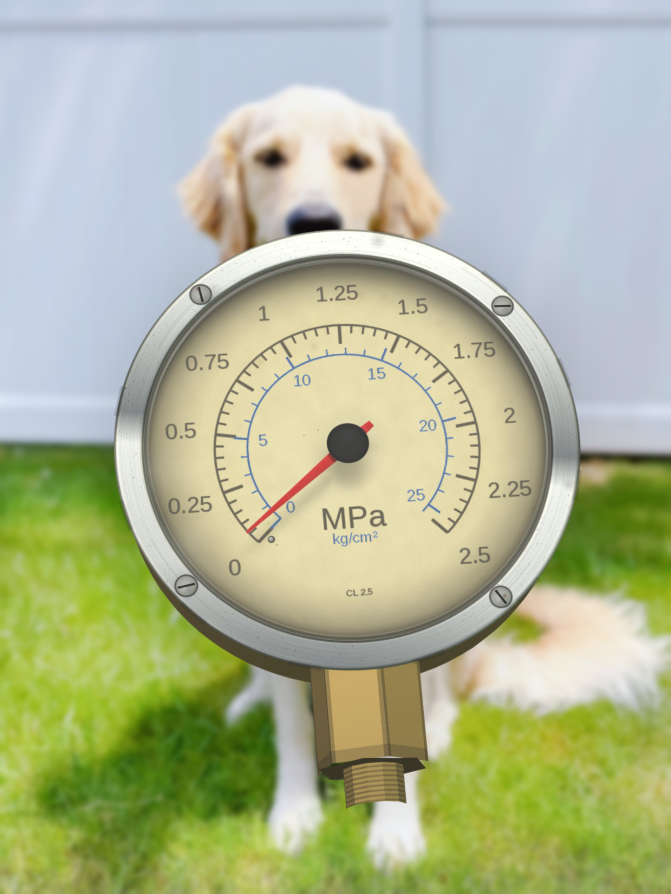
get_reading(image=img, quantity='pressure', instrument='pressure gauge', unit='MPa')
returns 0.05 MPa
